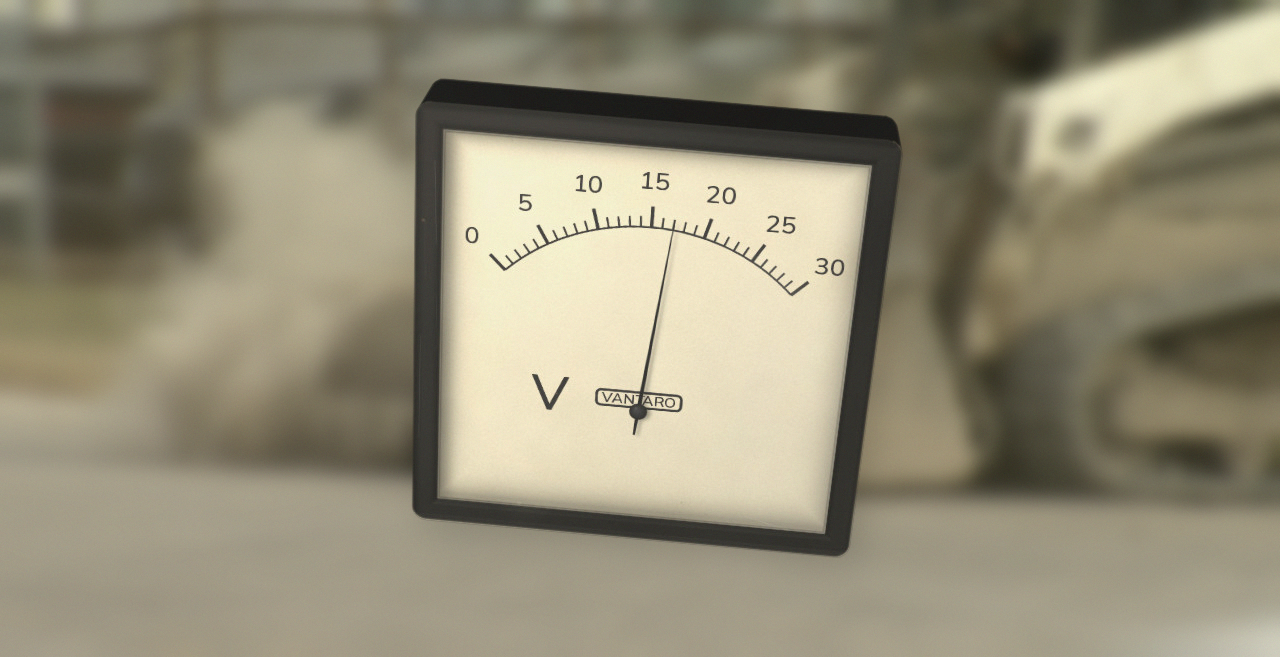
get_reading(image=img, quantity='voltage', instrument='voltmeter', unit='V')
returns 17 V
